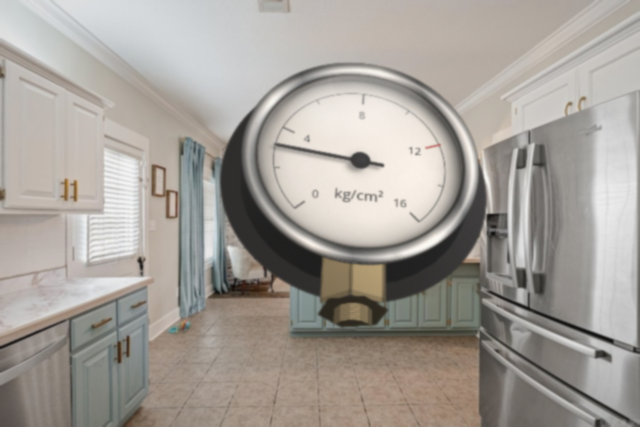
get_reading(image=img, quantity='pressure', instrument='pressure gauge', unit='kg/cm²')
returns 3 kg/cm²
